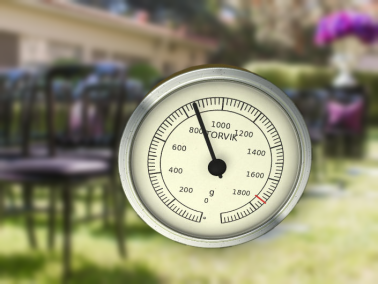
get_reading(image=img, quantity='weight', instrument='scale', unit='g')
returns 860 g
